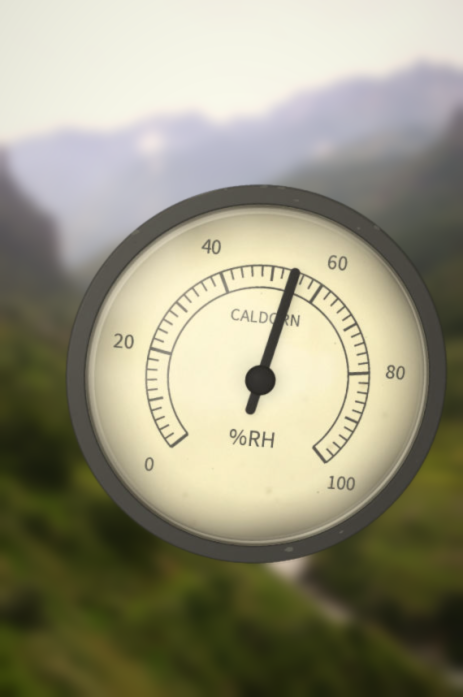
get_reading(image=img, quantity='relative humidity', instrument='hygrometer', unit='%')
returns 54 %
